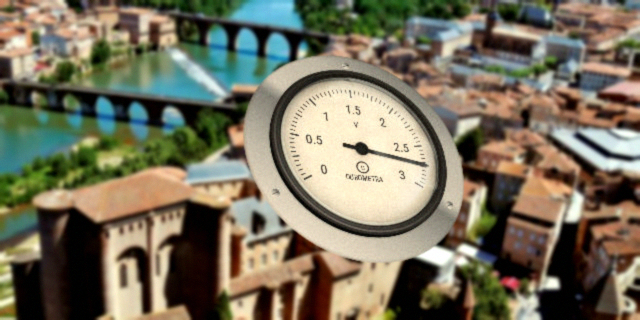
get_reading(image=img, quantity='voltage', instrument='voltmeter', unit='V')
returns 2.75 V
